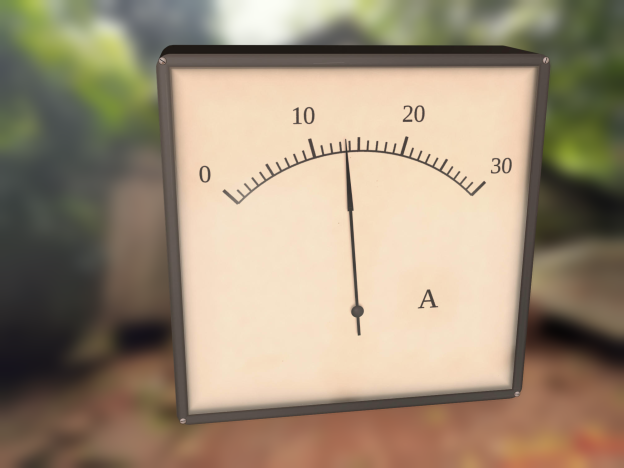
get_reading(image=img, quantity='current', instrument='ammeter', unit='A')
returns 13.5 A
